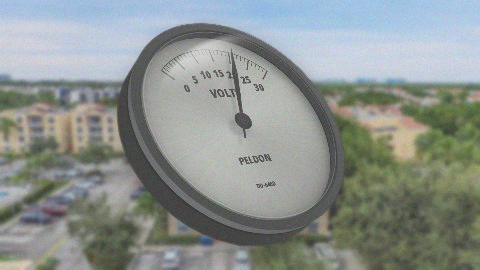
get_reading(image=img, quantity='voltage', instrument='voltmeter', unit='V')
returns 20 V
